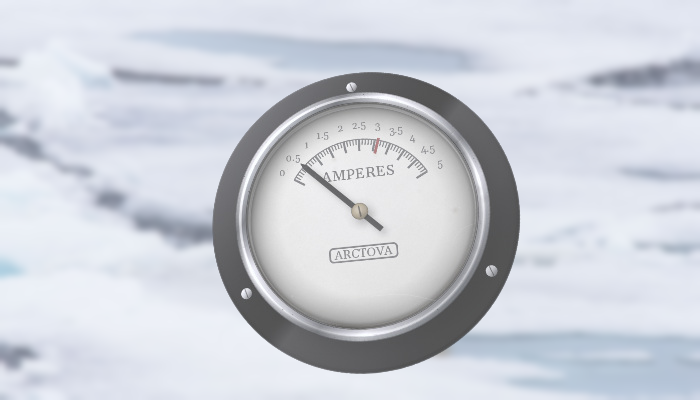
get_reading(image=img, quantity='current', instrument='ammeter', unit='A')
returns 0.5 A
